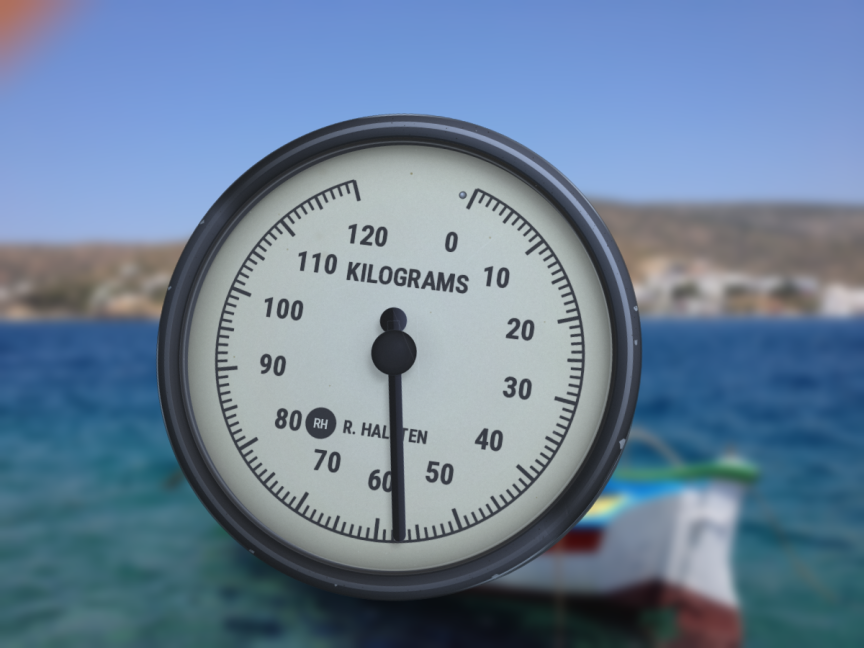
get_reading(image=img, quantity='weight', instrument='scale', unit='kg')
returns 57 kg
